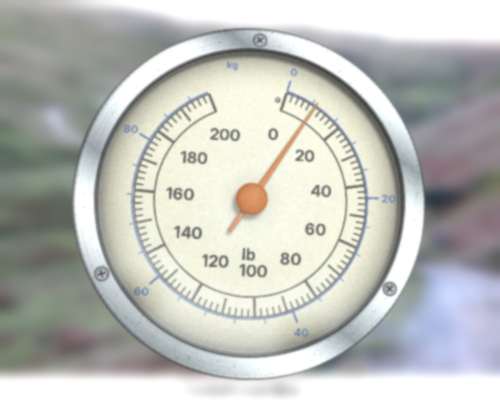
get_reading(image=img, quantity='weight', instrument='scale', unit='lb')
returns 10 lb
